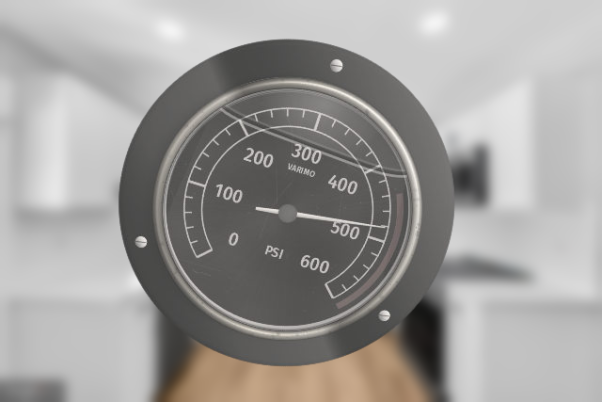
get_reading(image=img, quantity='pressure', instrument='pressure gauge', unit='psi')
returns 480 psi
